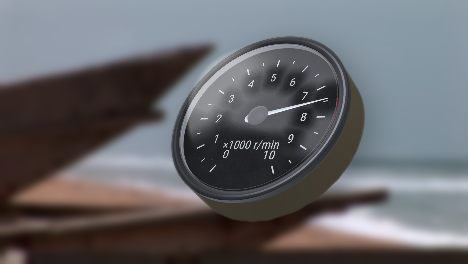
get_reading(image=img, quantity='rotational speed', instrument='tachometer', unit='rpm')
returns 7500 rpm
